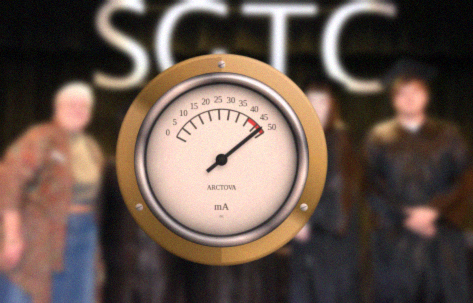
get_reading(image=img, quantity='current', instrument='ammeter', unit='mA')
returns 47.5 mA
